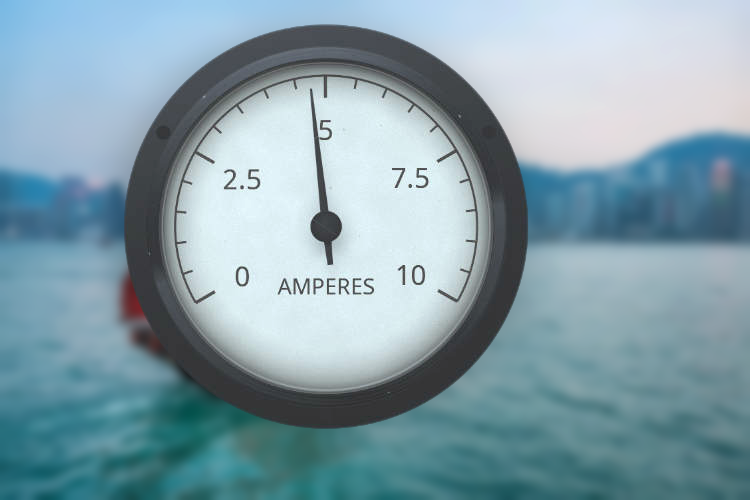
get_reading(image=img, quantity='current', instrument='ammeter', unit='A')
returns 4.75 A
